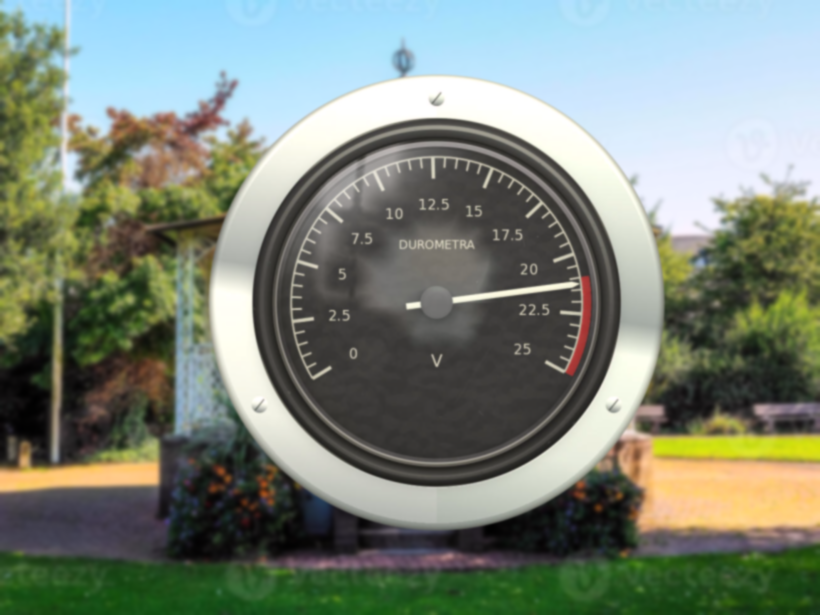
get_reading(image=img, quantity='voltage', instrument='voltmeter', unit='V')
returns 21.25 V
